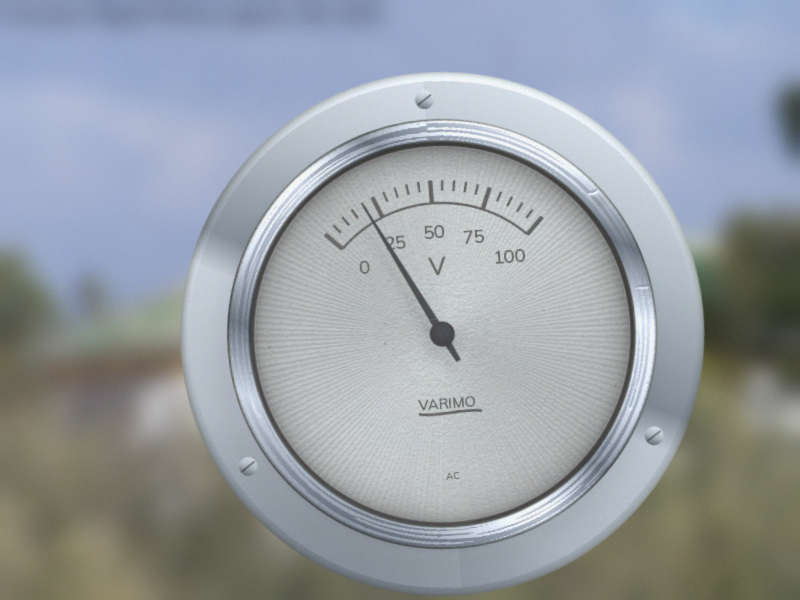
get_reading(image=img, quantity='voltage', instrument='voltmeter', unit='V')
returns 20 V
